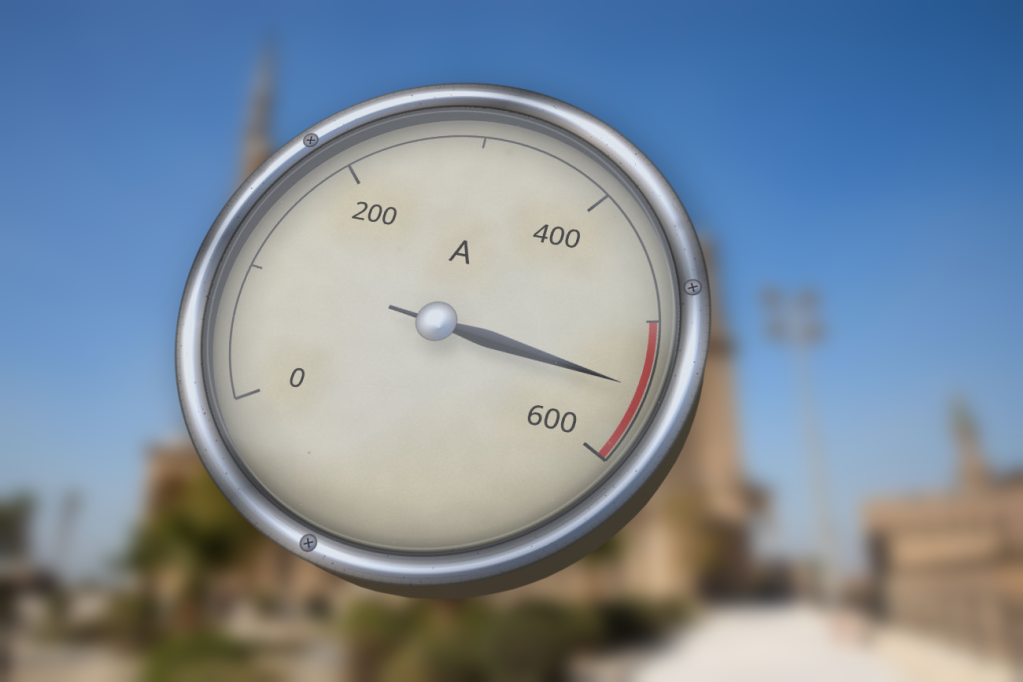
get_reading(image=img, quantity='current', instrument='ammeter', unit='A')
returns 550 A
